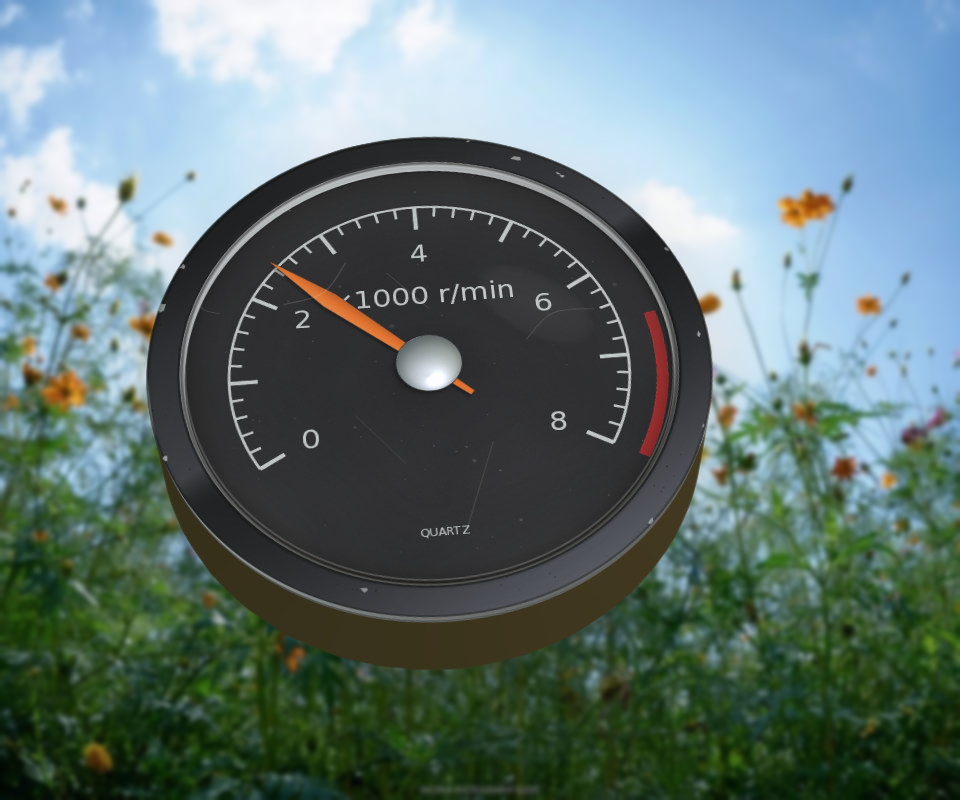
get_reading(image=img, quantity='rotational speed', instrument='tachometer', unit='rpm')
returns 2400 rpm
